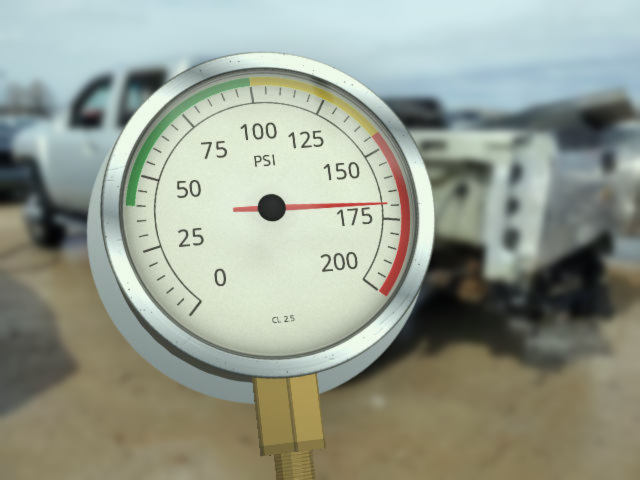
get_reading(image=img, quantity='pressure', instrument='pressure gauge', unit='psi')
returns 170 psi
